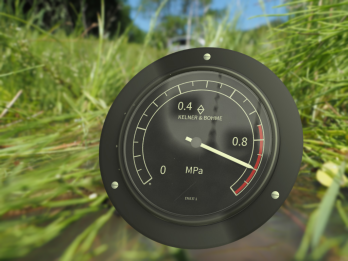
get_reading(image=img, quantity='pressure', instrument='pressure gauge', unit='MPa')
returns 0.9 MPa
